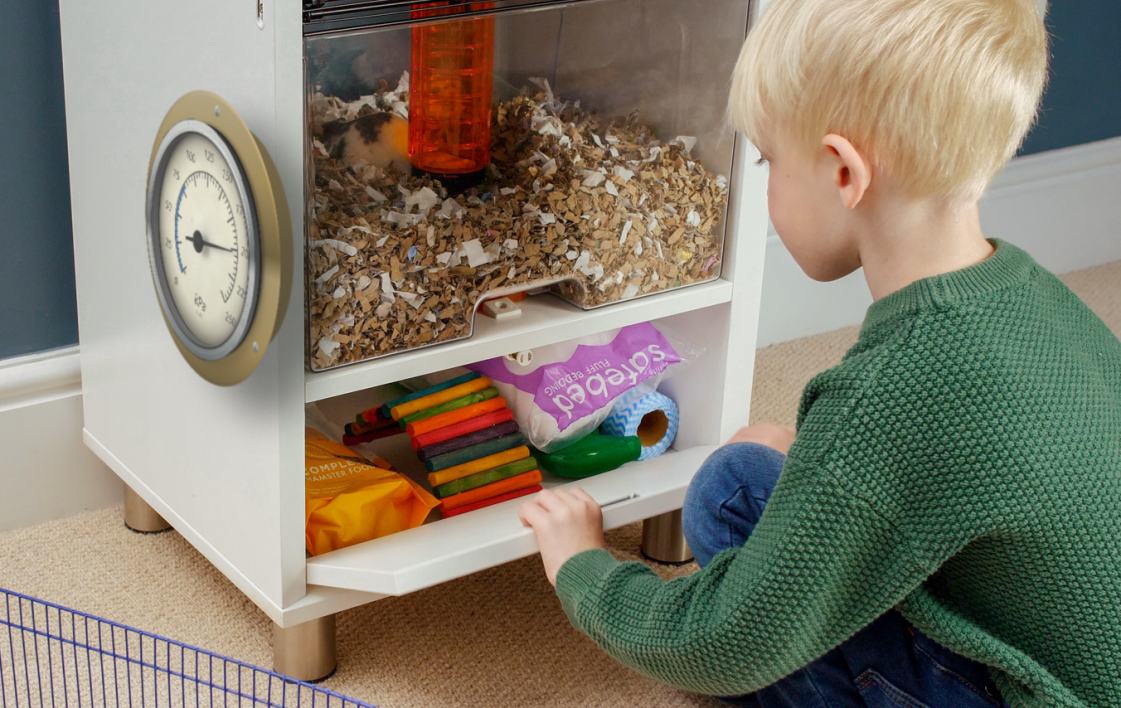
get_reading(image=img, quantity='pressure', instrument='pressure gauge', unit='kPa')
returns 200 kPa
